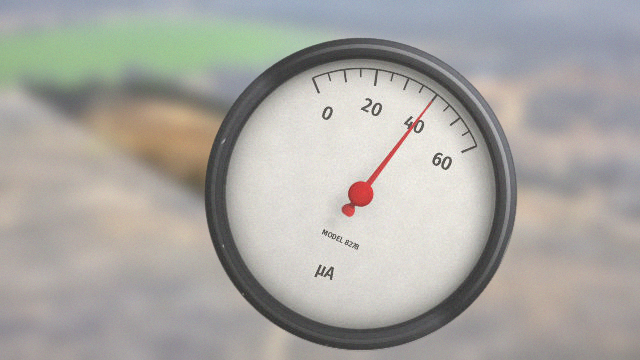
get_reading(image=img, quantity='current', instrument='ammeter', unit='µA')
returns 40 µA
